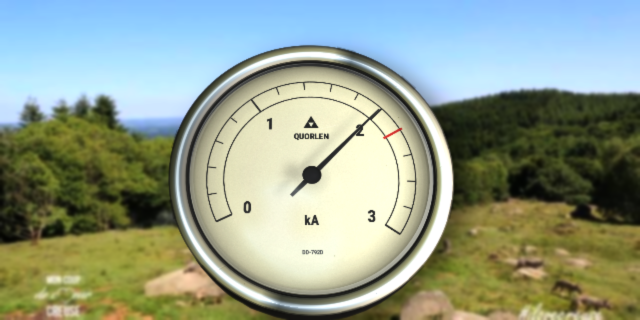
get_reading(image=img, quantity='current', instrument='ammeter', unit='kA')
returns 2 kA
